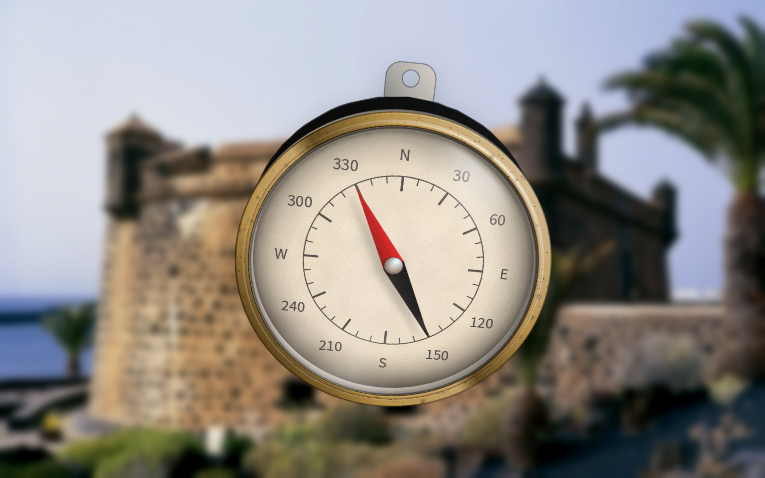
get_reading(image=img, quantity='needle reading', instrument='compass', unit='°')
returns 330 °
